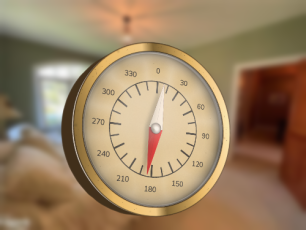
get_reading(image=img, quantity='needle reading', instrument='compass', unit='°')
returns 187.5 °
